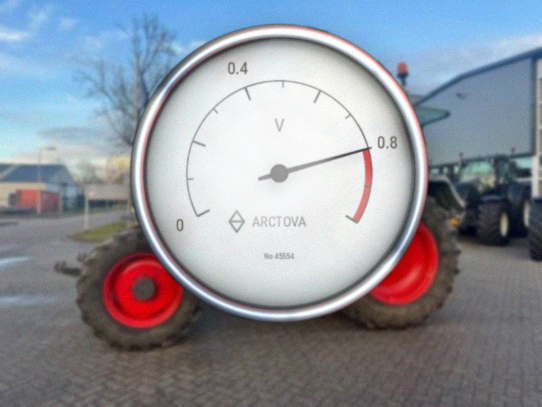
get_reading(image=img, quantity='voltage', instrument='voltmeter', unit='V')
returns 0.8 V
